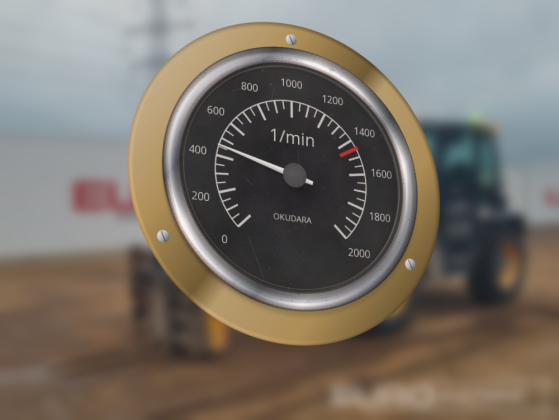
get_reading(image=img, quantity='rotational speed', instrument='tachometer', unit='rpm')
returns 450 rpm
